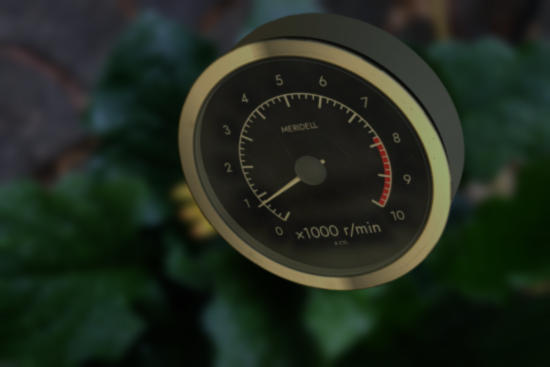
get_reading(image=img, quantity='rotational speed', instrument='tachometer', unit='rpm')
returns 800 rpm
